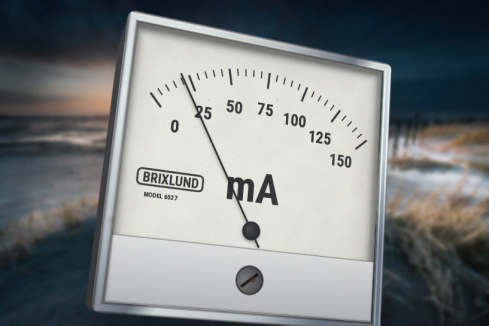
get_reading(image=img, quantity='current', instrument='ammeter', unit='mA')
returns 20 mA
